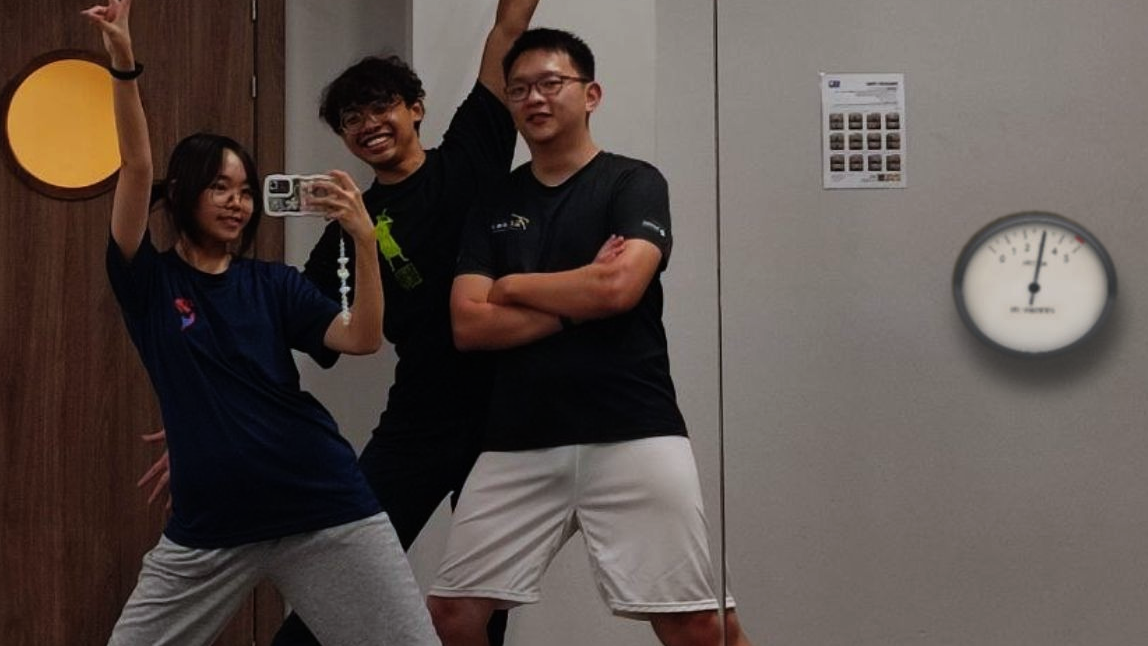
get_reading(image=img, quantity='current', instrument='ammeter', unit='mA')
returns 3 mA
